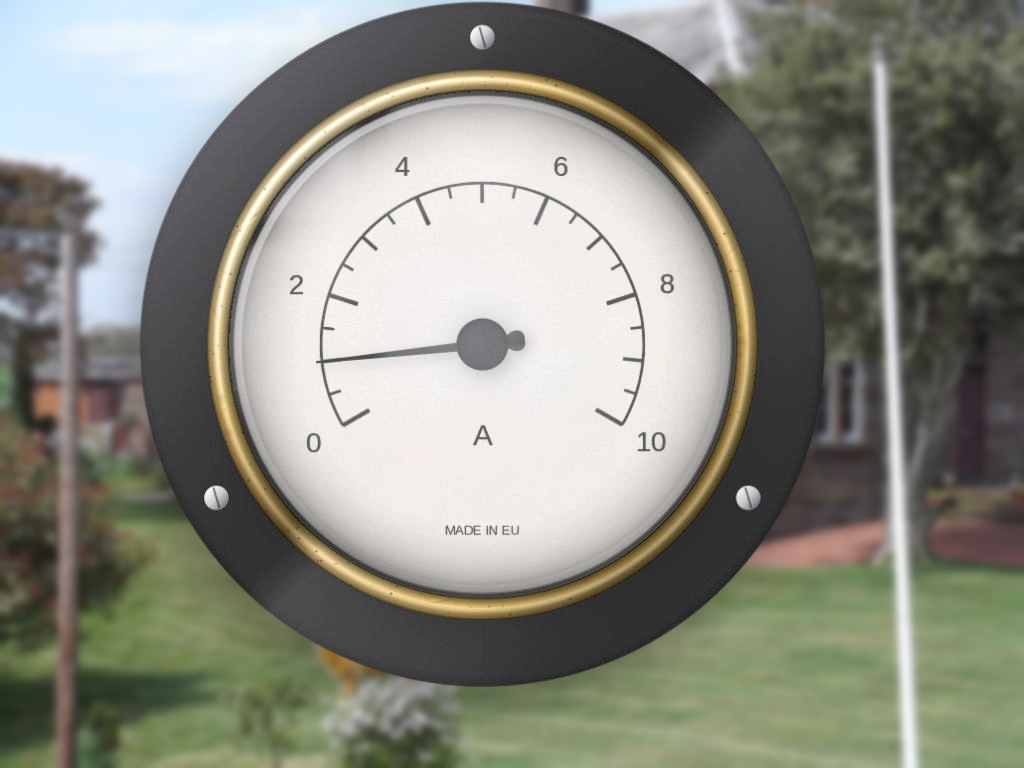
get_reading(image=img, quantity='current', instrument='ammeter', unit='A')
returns 1 A
